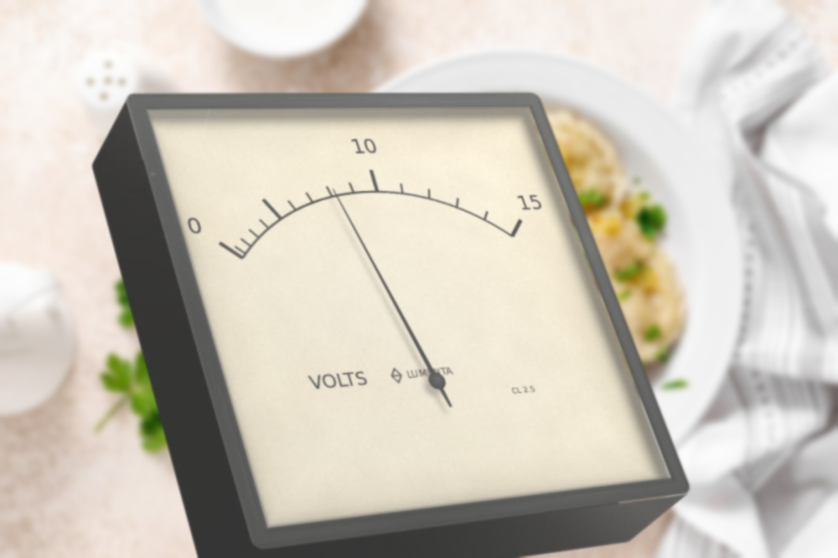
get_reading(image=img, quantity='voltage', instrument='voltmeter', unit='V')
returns 8 V
